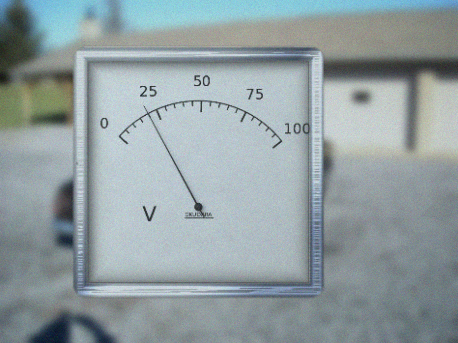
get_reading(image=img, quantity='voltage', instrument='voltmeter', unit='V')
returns 20 V
